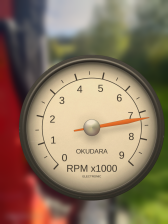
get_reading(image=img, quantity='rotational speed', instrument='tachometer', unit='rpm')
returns 7250 rpm
